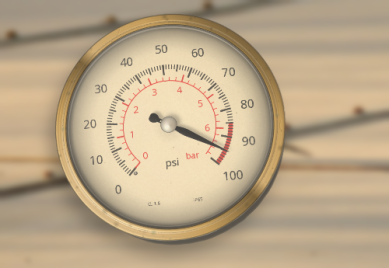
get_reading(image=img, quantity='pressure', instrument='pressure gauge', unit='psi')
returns 95 psi
